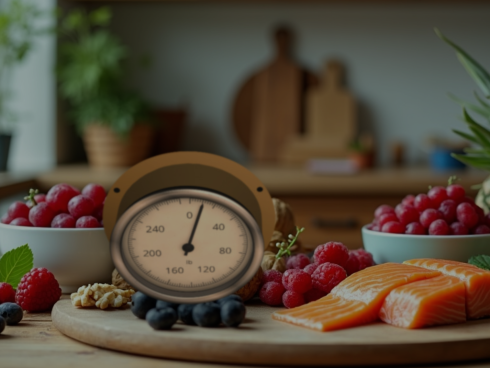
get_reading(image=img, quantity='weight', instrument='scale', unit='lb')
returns 10 lb
